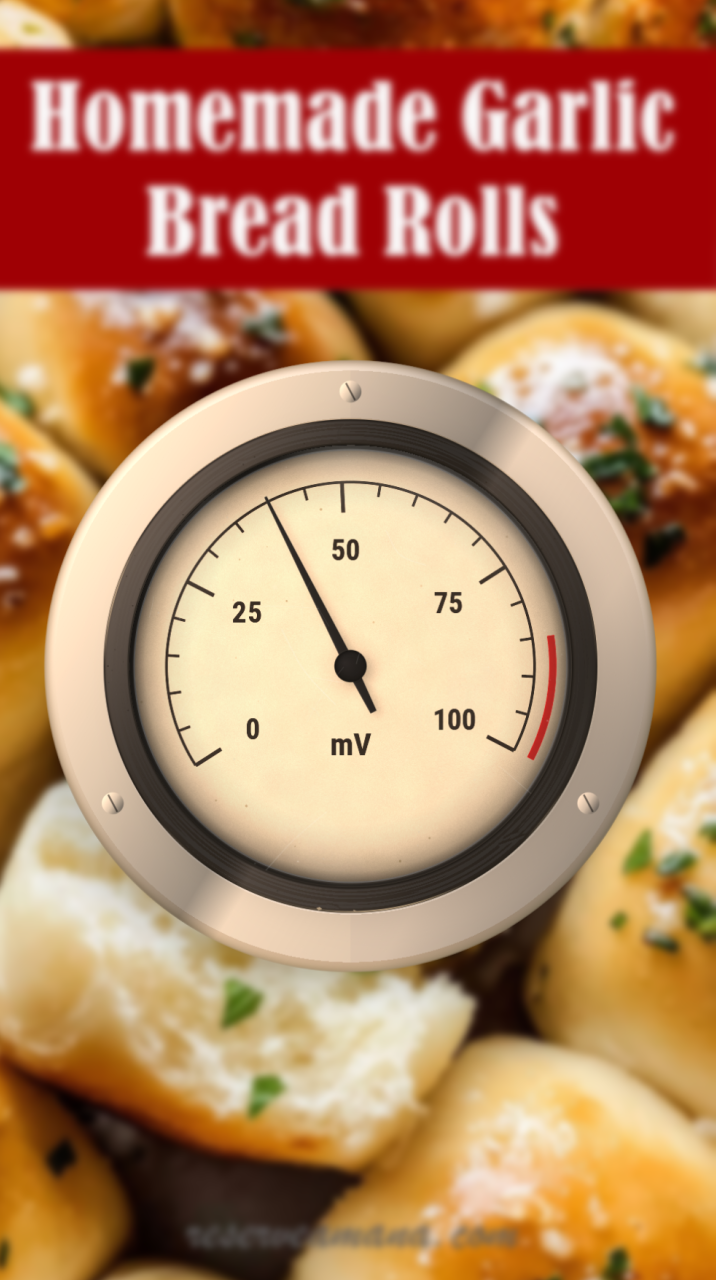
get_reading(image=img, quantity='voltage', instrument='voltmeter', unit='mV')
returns 40 mV
